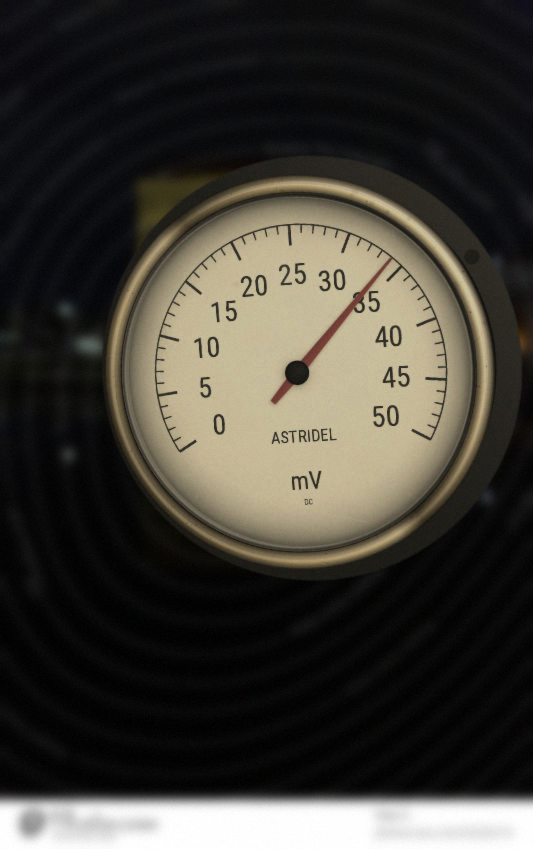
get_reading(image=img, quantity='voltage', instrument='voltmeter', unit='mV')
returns 34 mV
